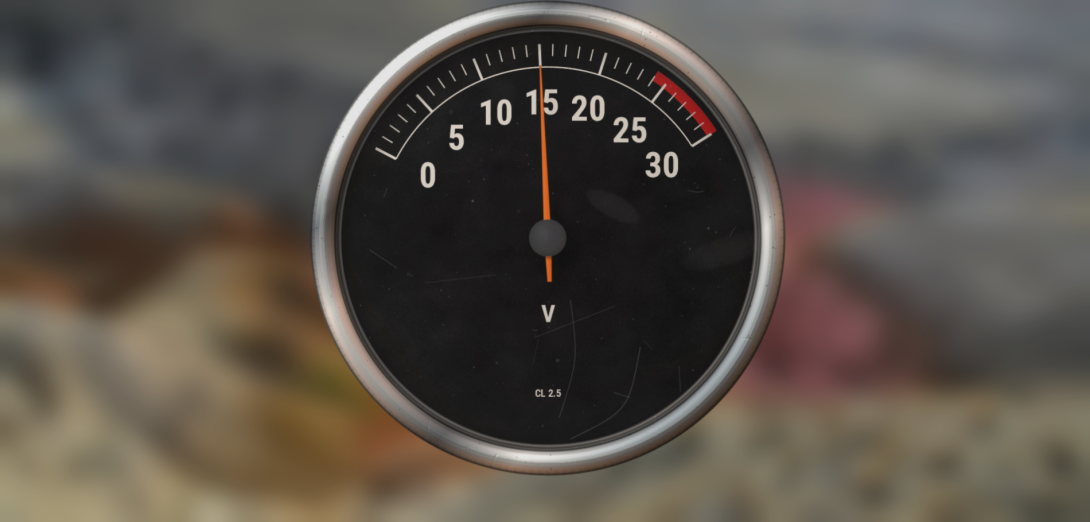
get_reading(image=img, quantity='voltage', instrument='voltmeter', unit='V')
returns 15 V
